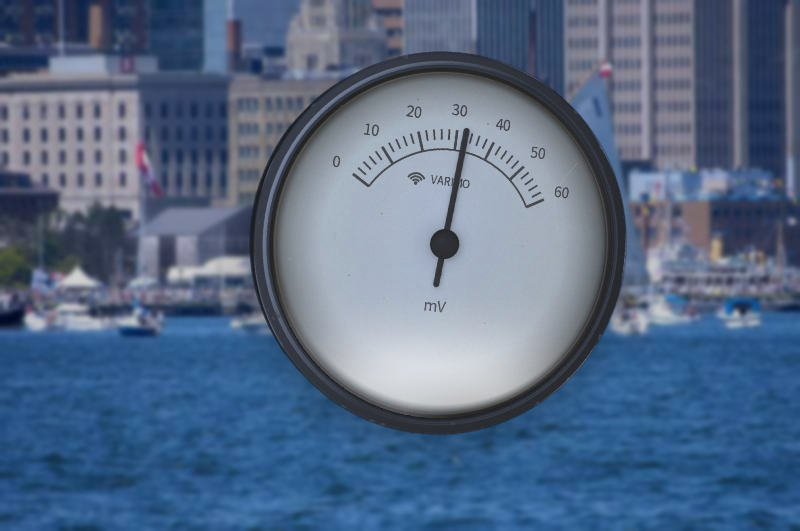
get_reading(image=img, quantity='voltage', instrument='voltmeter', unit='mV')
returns 32 mV
